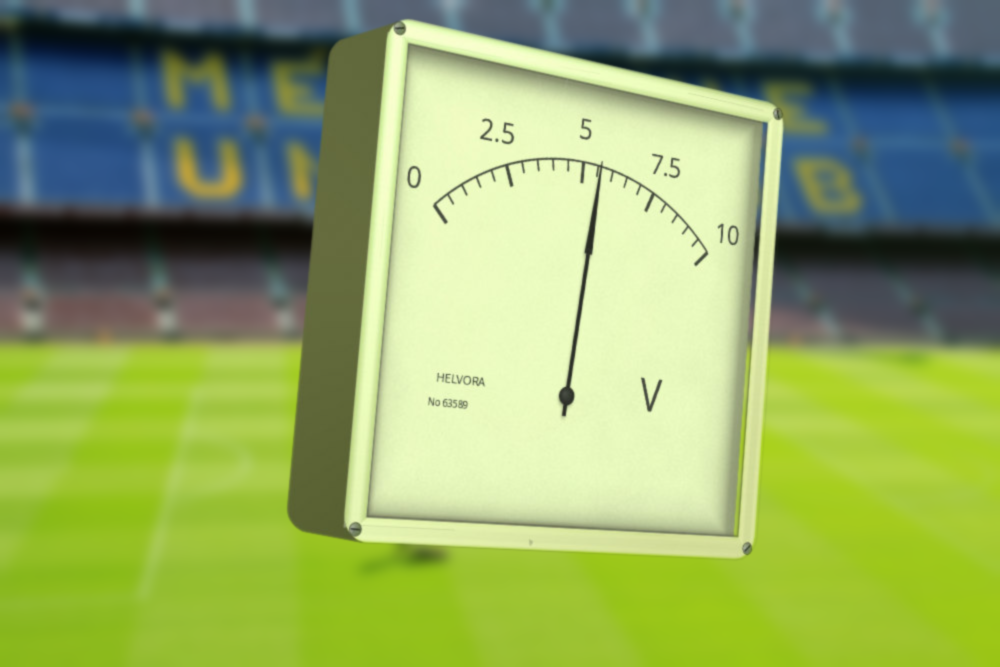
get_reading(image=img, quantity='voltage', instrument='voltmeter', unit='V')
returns 5.5 V
